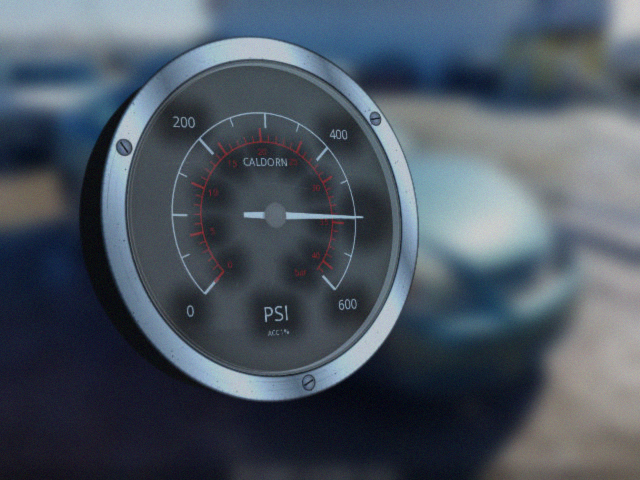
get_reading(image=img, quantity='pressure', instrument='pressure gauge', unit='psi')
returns 500 psi
